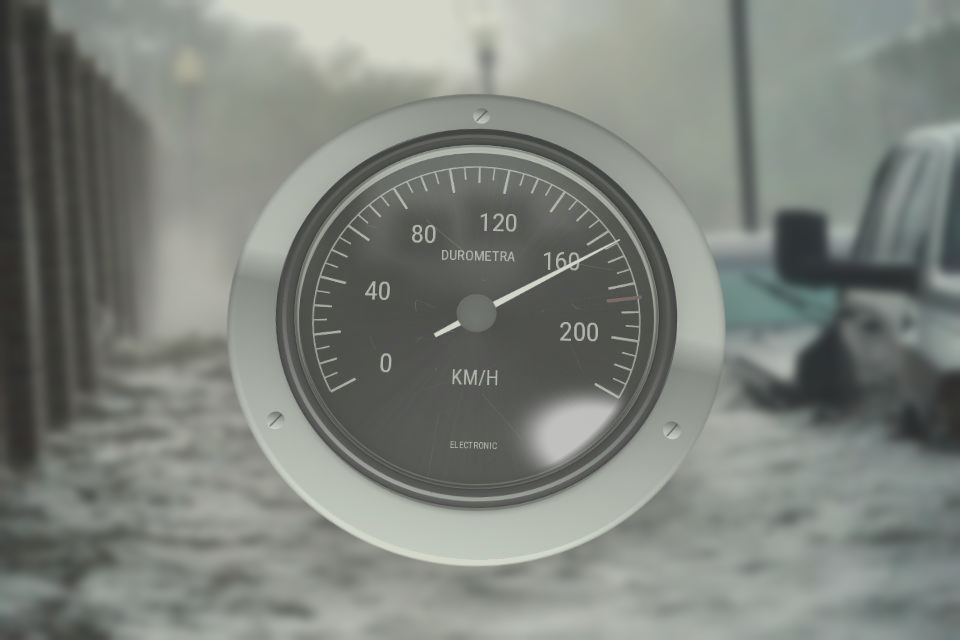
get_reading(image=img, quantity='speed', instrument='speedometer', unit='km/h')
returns 165 km/h
